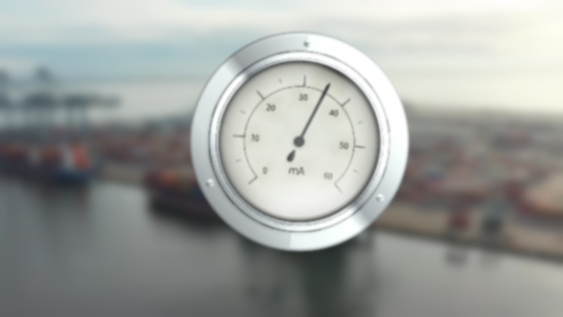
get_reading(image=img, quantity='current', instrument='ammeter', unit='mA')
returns 35 mA
